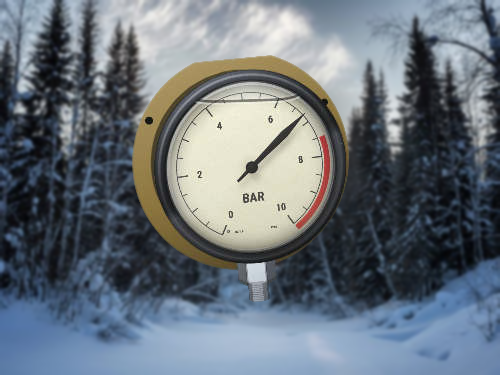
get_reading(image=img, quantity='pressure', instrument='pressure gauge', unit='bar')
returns 6.75 bar
